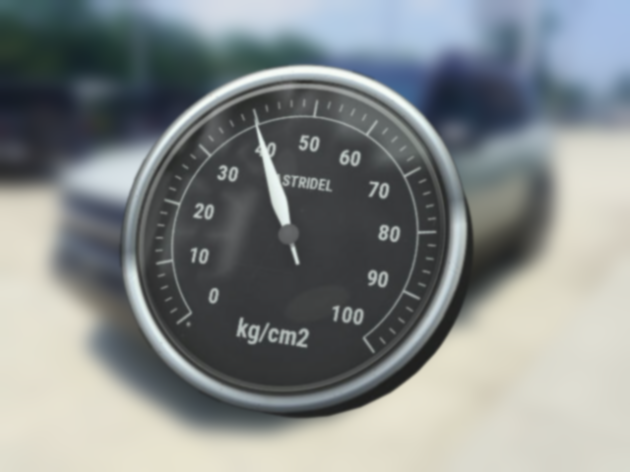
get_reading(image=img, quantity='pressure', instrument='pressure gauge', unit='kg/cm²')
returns 40 kg/cm²
